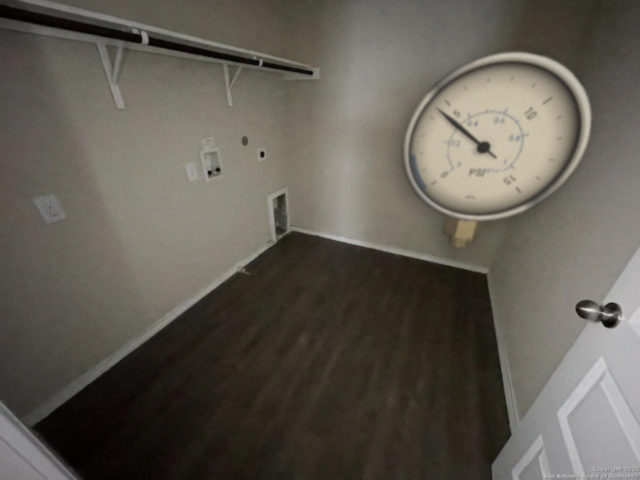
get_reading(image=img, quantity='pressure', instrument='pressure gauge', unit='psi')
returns 4.5 psi
